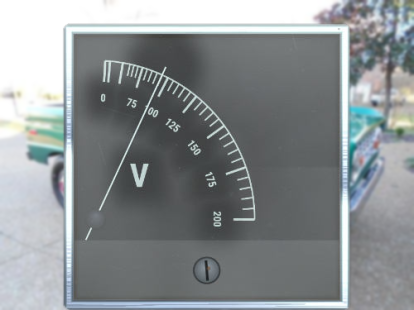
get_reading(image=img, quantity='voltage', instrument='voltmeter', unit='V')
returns 95 V
